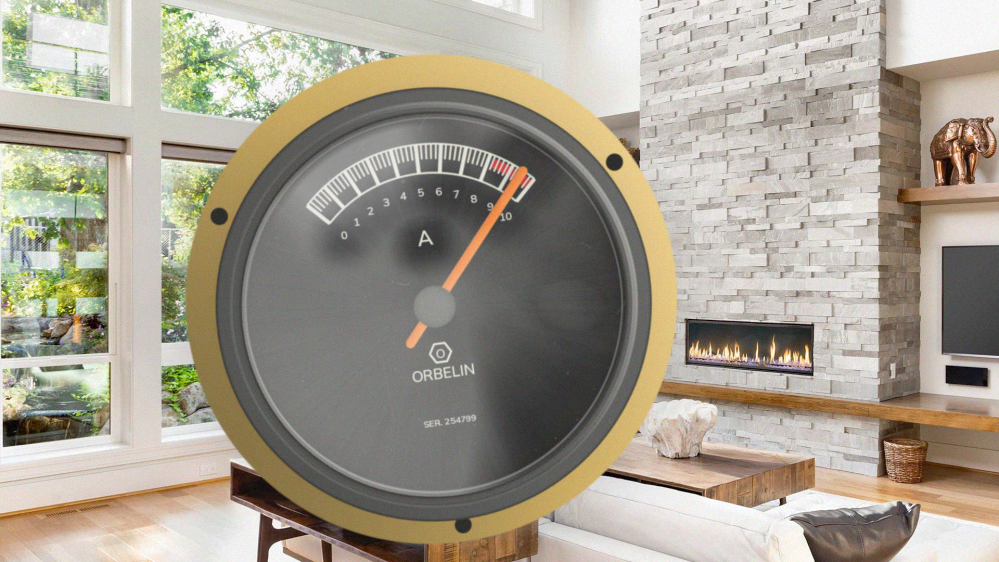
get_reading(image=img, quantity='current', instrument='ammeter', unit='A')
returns 9.4 A
